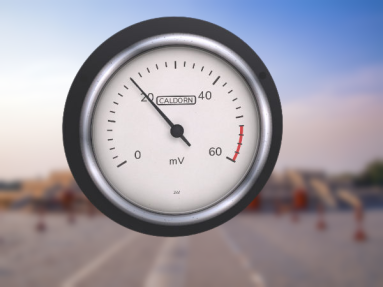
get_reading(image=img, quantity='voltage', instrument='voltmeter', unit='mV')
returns 20 mV
